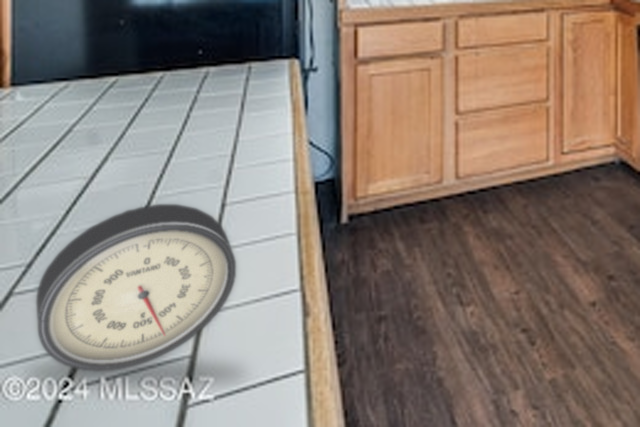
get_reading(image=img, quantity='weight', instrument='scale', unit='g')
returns 450 g
